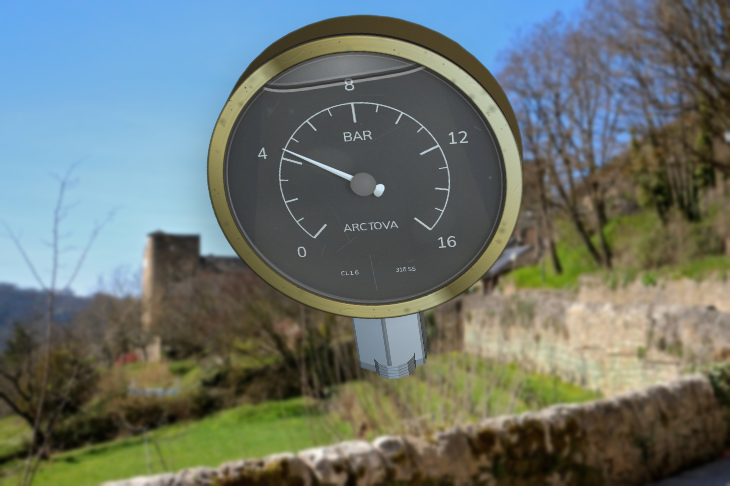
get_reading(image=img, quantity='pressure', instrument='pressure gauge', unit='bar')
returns 4.5 bar
